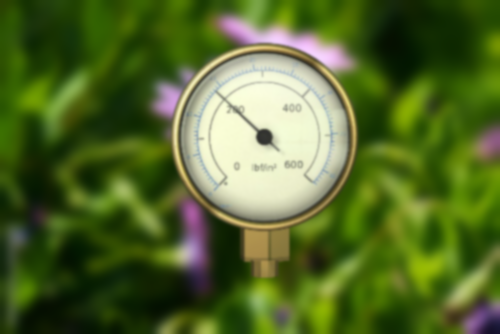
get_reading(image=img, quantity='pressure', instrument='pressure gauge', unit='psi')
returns 200 psi
